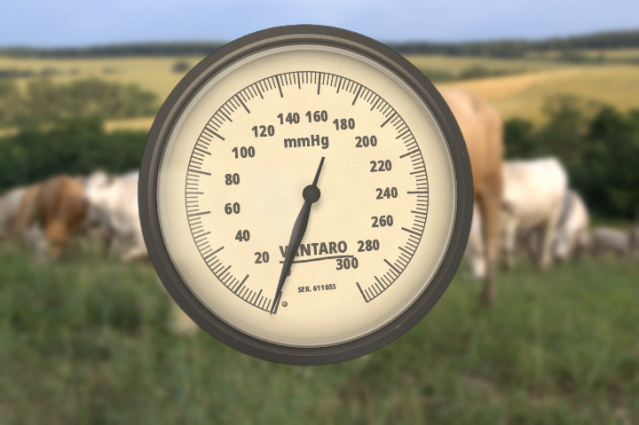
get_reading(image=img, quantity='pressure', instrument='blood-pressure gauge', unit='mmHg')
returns 2 mmHg
